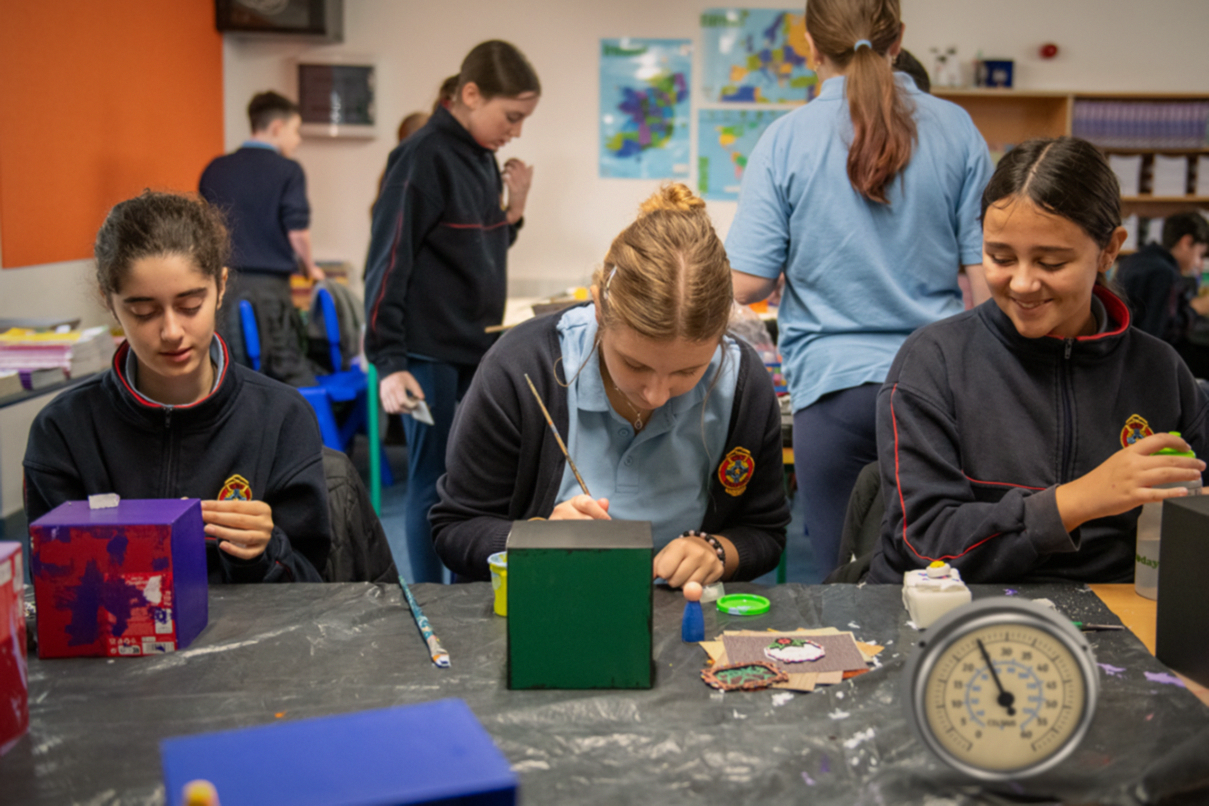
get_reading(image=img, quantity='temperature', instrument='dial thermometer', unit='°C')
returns 25 °C
